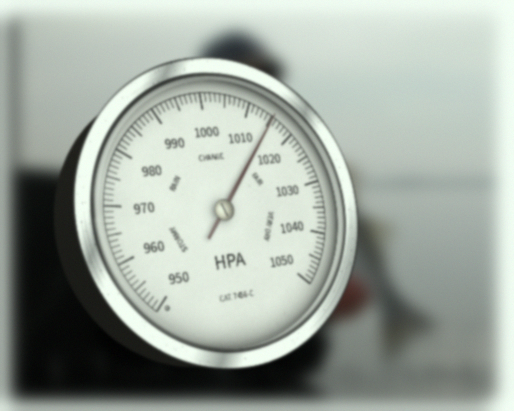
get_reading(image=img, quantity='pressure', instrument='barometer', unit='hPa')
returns 1015 hPa
